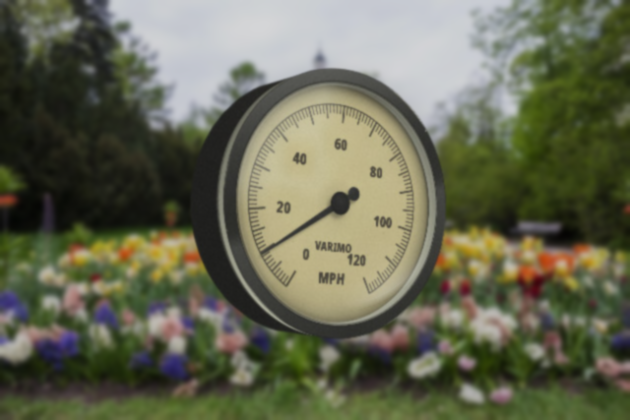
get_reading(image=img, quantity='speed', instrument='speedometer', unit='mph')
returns 10 mph
